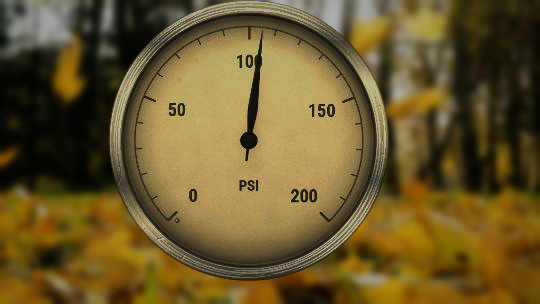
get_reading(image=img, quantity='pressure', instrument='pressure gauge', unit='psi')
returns 105 psi
